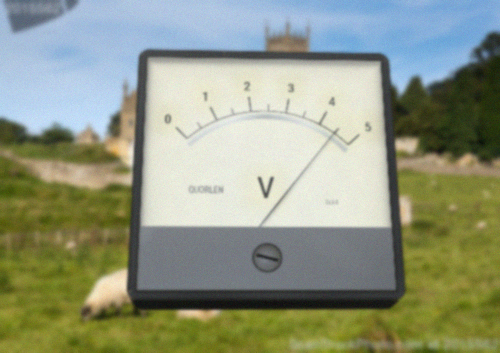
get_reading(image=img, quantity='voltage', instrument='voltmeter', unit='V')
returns 4.5 V
